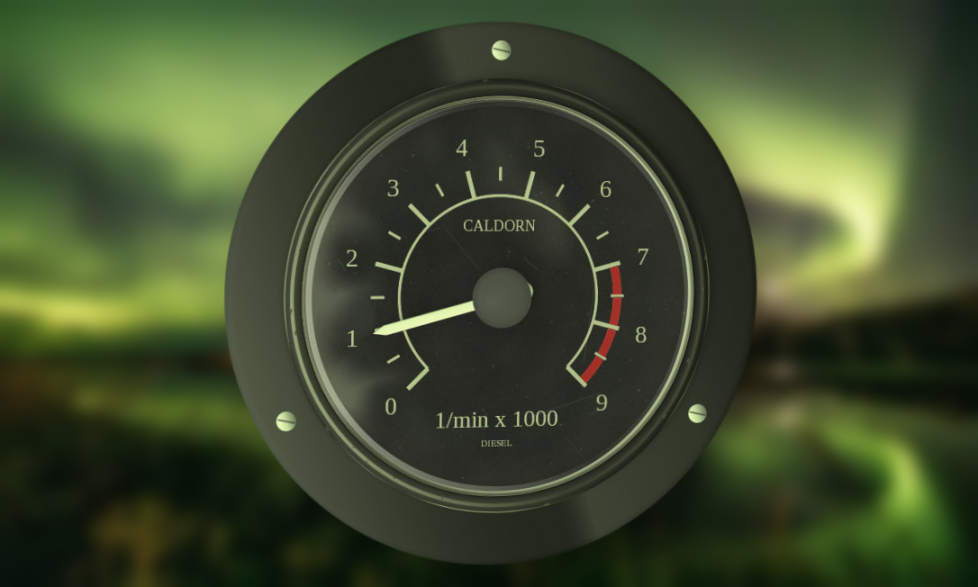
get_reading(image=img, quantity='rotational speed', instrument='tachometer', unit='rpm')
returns 1000 rpm
